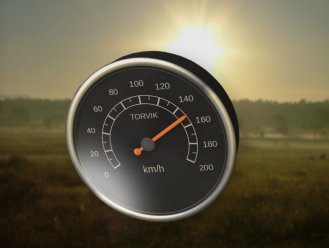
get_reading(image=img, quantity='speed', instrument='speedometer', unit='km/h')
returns 150 km/h
